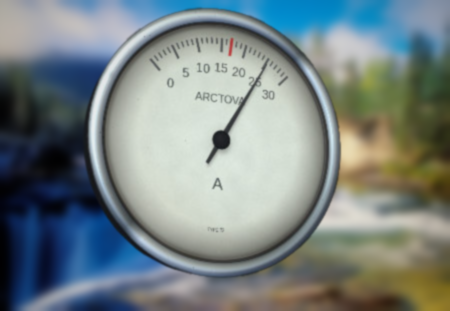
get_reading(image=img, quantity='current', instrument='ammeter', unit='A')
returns 25 A
